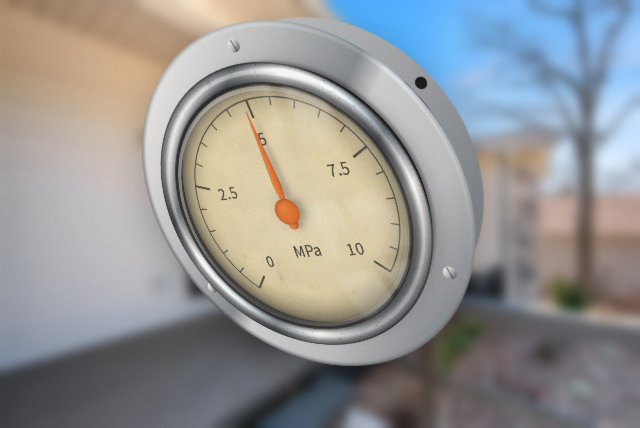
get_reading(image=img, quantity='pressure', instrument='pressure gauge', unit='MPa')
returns 5 MPa
